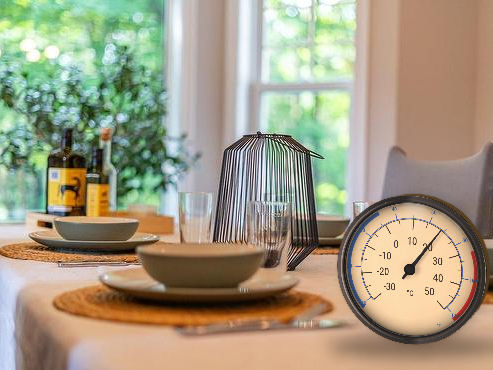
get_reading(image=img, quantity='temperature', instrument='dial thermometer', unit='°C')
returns 20 °C
